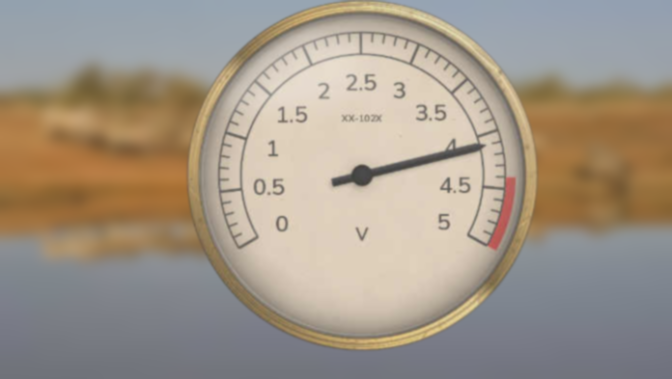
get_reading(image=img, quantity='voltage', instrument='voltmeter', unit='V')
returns 4.1 V
